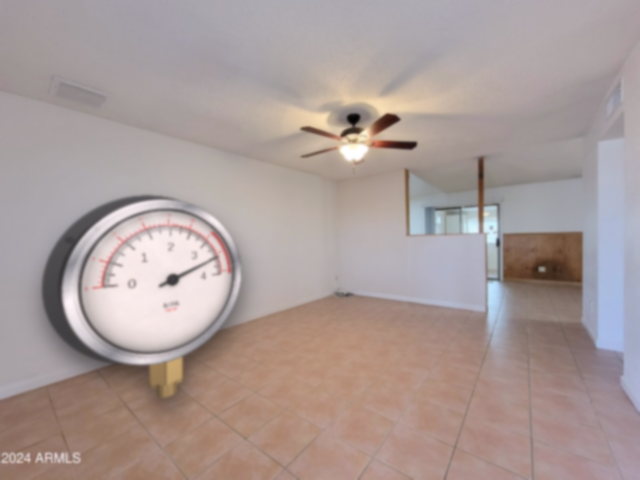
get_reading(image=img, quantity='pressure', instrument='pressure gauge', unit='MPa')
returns 3.5 MPa
